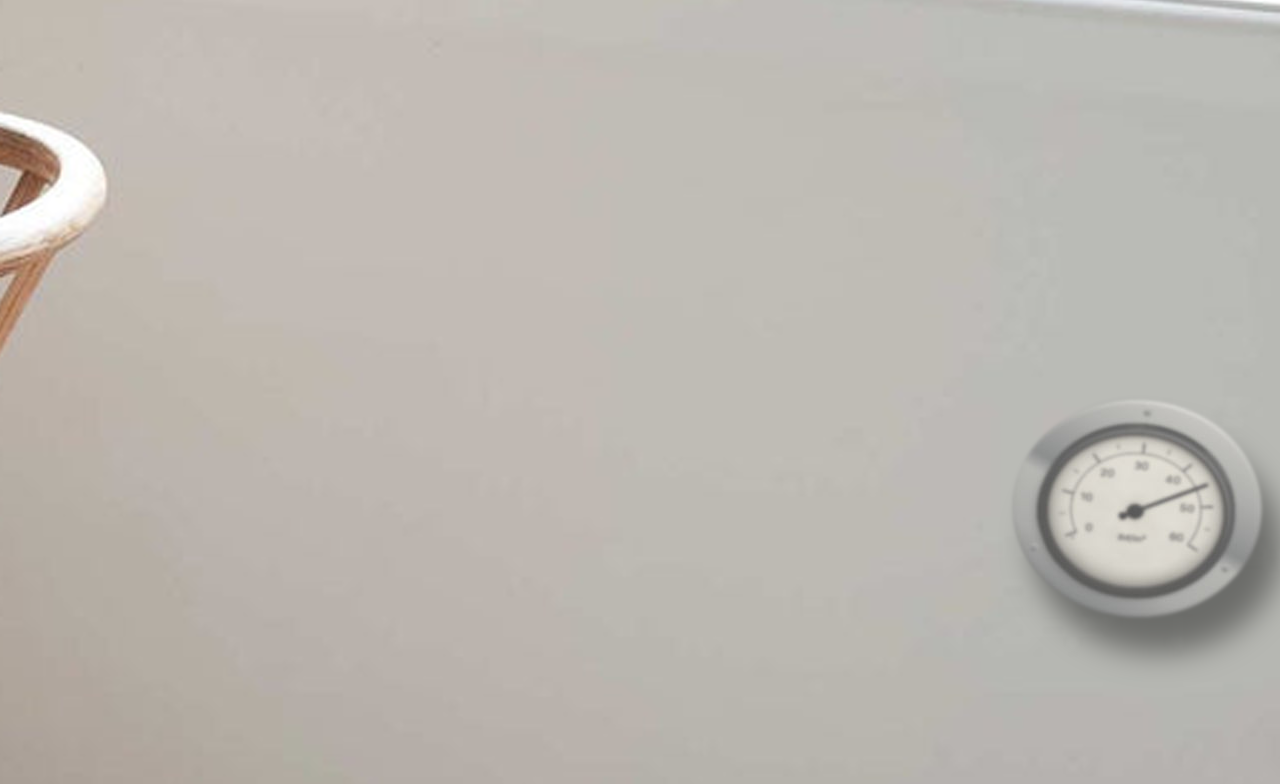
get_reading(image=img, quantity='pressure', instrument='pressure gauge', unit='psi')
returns 45 psi
